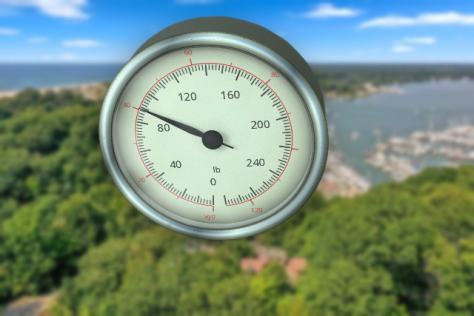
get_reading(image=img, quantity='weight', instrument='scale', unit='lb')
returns 90 lb
